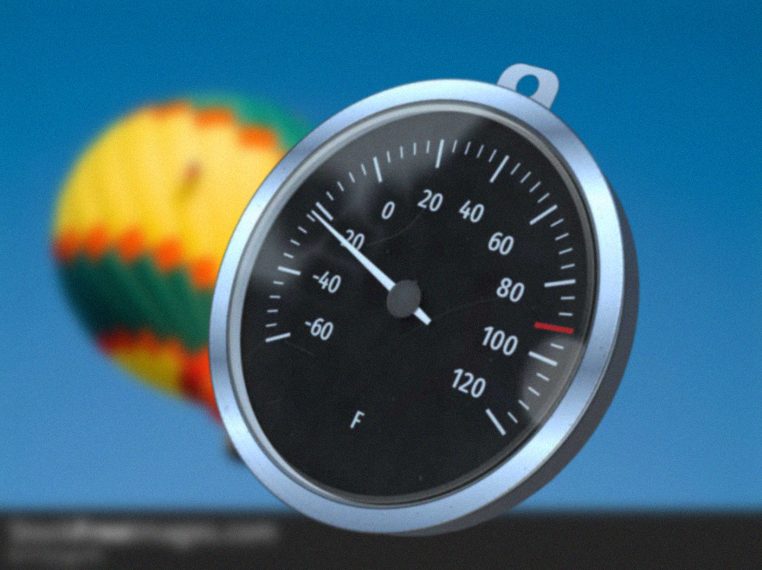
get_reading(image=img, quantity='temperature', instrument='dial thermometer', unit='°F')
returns -22 °F
